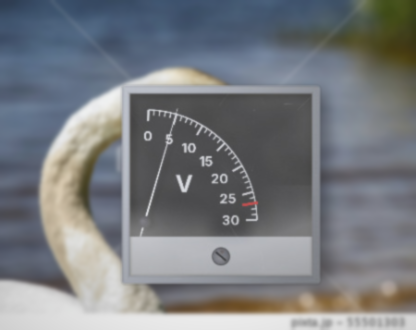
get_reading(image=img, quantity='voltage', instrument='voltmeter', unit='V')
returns 5 V
